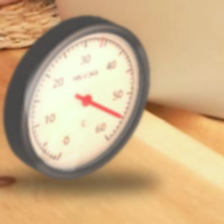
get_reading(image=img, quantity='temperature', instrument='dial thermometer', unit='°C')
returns 55 °C
